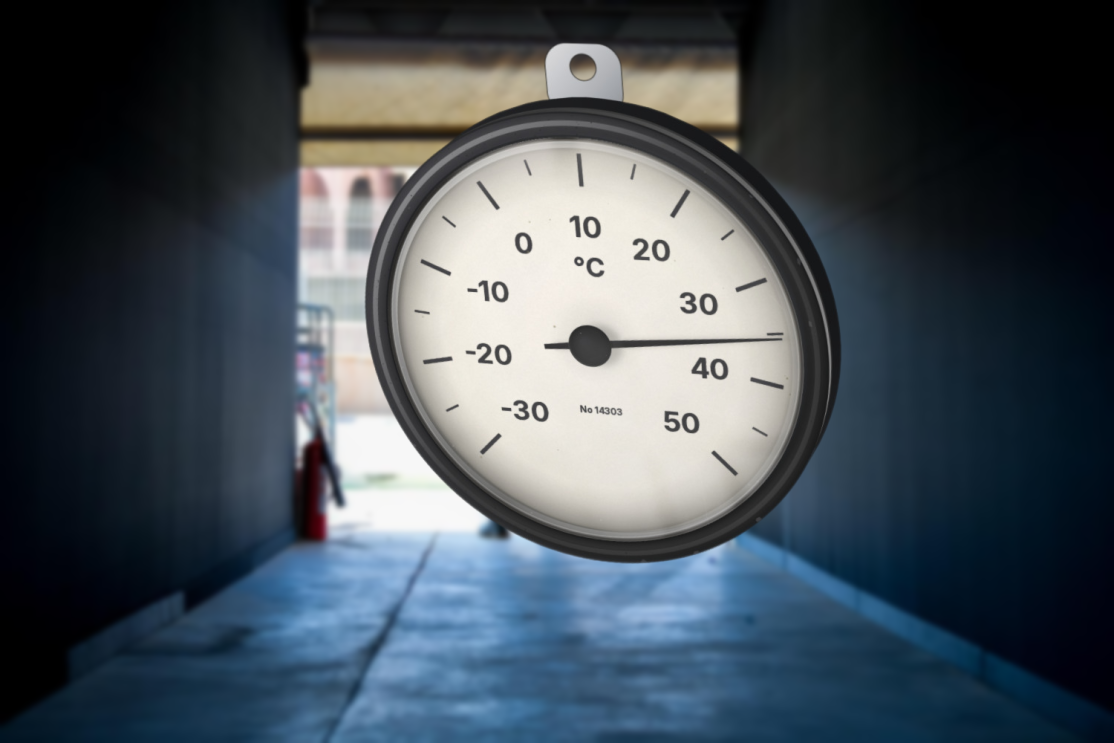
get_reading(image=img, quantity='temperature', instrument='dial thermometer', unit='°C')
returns 35 °C
